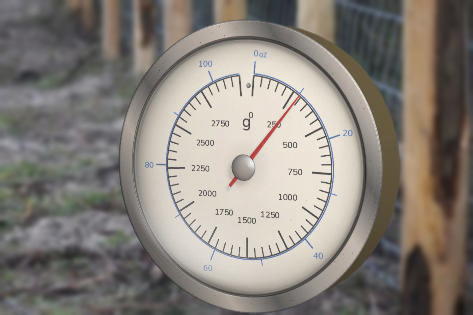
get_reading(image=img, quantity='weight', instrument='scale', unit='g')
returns 300 g
